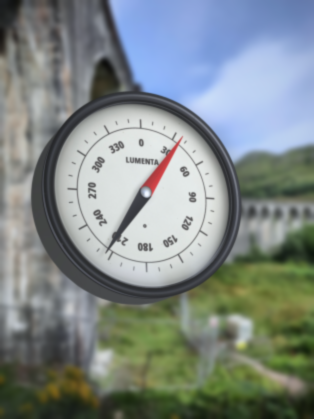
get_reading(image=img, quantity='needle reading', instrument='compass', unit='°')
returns 35 °
